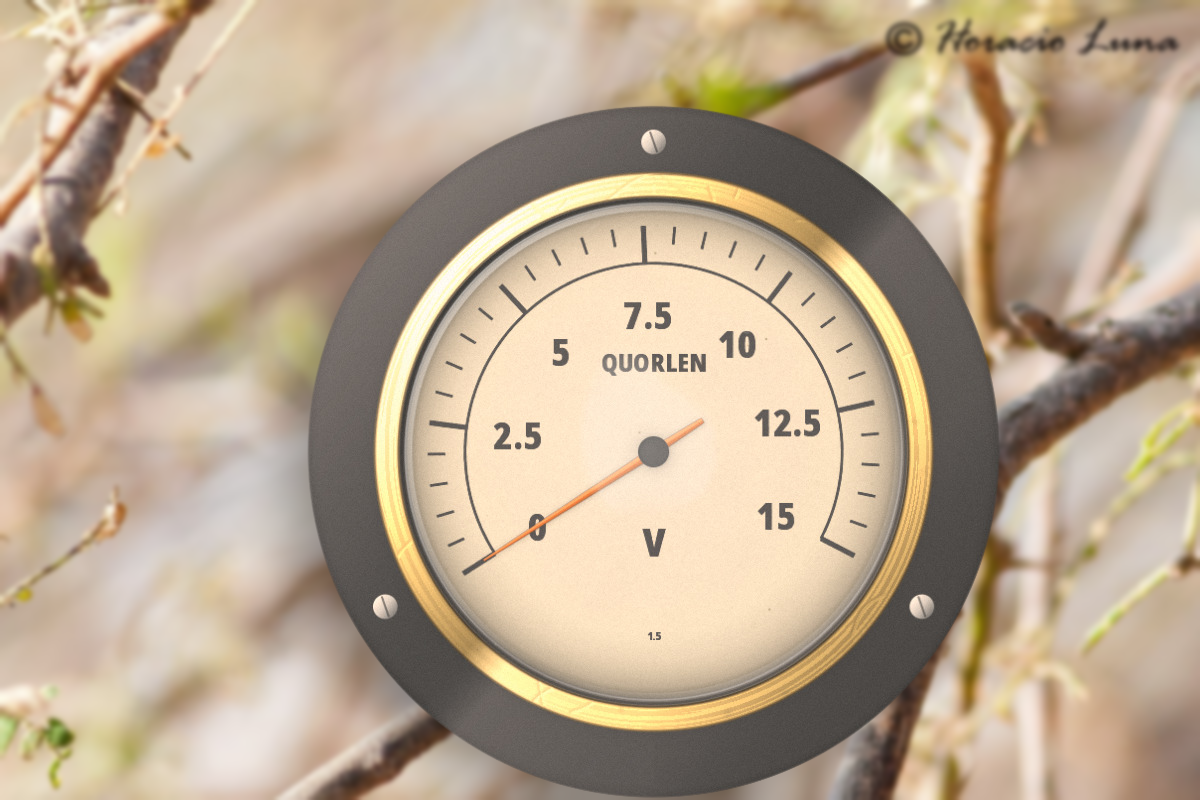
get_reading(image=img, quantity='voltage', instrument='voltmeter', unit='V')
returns 0 V
